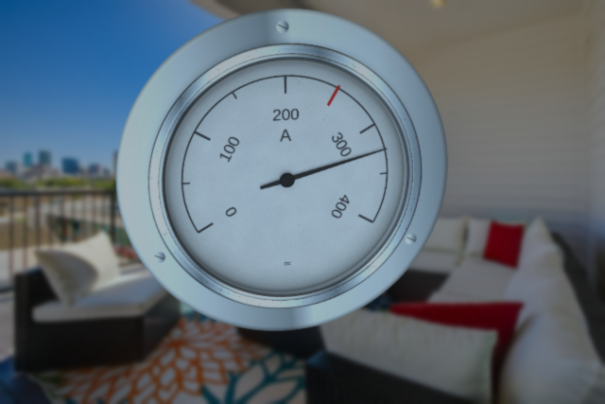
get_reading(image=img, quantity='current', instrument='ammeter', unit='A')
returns 325 A
